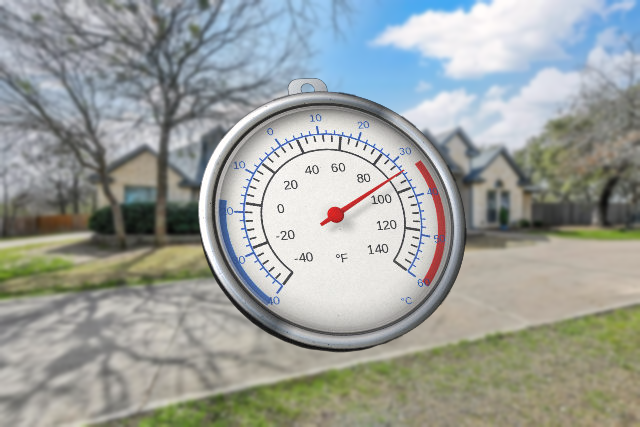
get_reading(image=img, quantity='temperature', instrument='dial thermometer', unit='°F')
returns 92 °F
